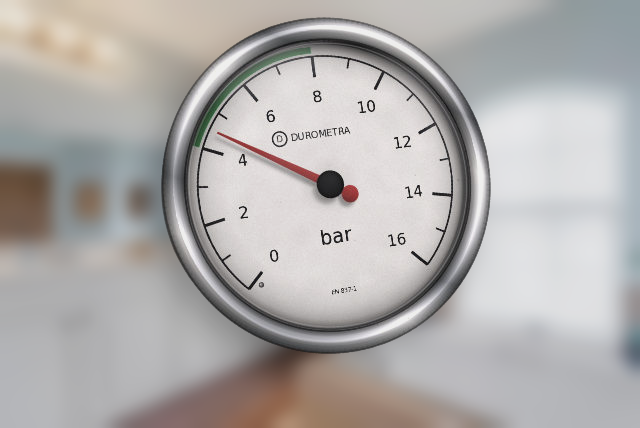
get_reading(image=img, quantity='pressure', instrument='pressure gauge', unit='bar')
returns 4.5 bar
